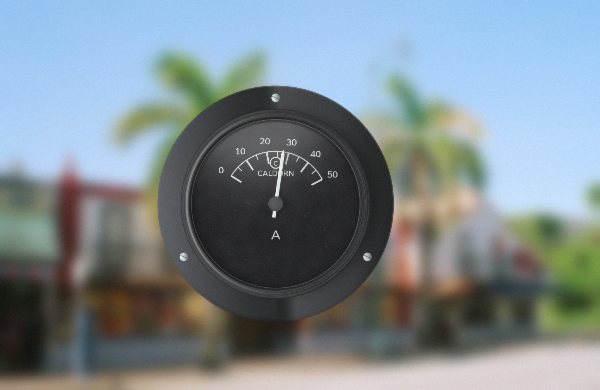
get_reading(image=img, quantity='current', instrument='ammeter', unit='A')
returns 27.5 A
